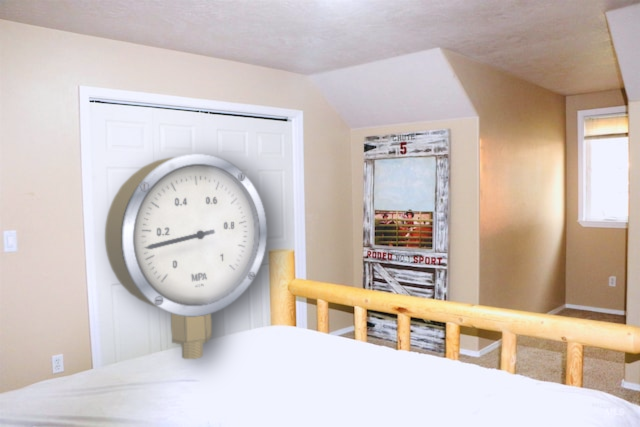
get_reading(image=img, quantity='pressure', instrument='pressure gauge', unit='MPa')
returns 0.14 MPa
